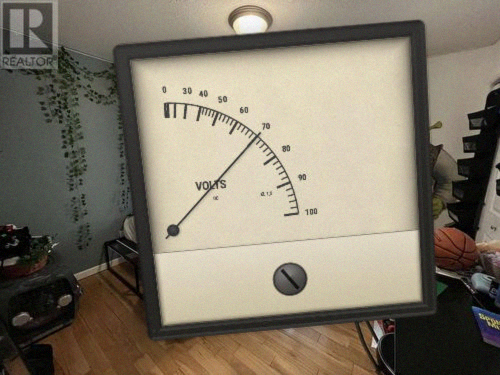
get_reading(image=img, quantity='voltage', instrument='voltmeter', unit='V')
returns 70 V
